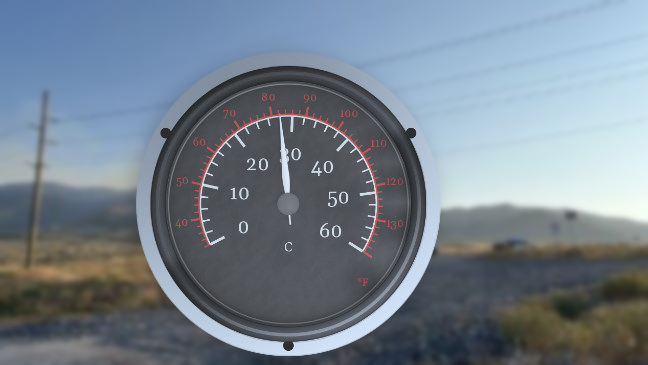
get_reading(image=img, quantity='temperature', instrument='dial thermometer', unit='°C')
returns 28 °C
